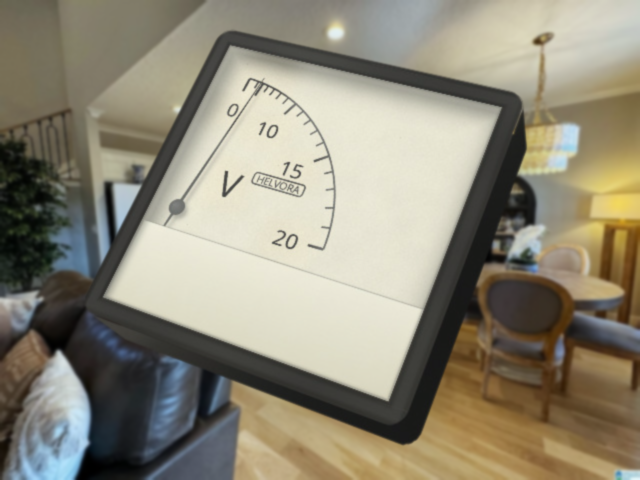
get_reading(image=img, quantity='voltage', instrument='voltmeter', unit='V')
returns 5 V
